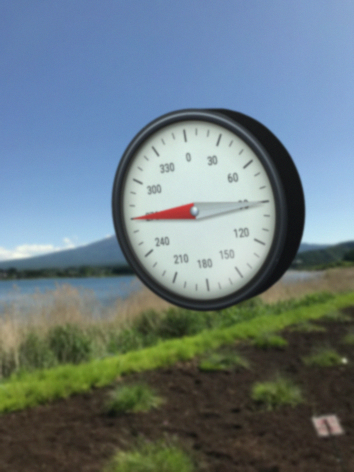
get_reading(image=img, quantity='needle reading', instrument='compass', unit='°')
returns 270 °
